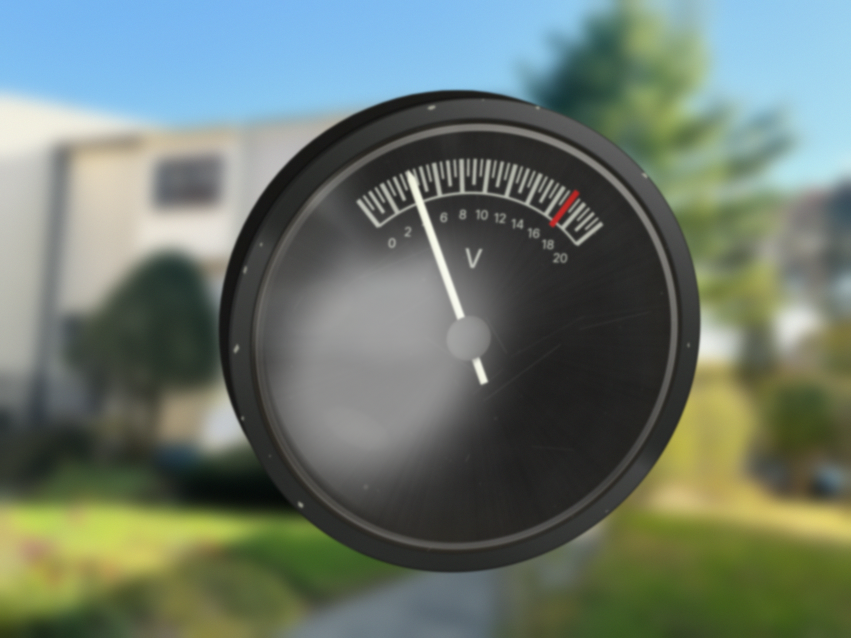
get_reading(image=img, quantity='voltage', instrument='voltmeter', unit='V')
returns 4 V
